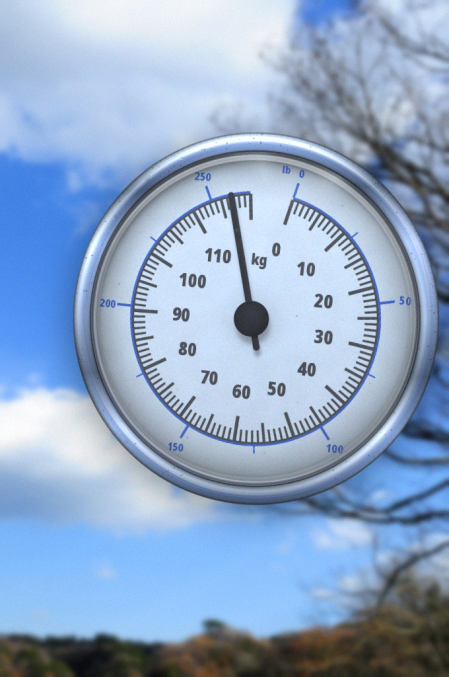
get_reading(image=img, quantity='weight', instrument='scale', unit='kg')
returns 117 kg
